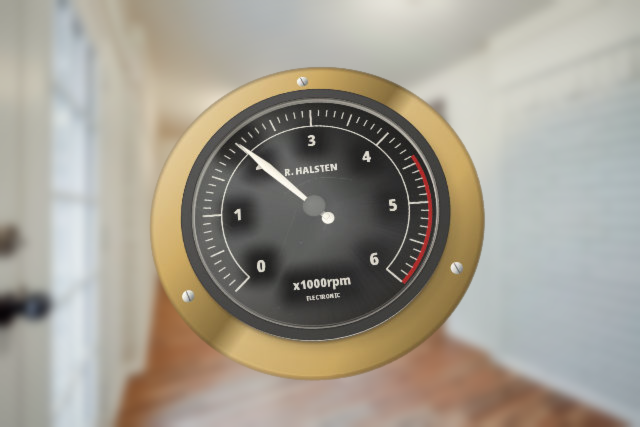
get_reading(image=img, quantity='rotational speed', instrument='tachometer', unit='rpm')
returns 2000 rpm
